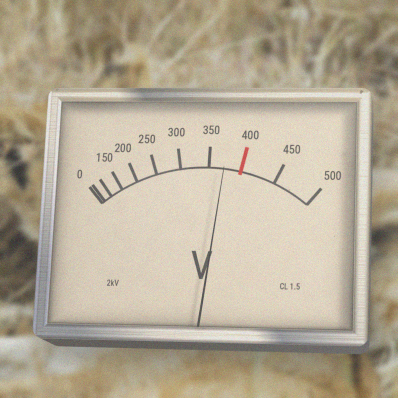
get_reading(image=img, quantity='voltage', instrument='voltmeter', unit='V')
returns 375 V
